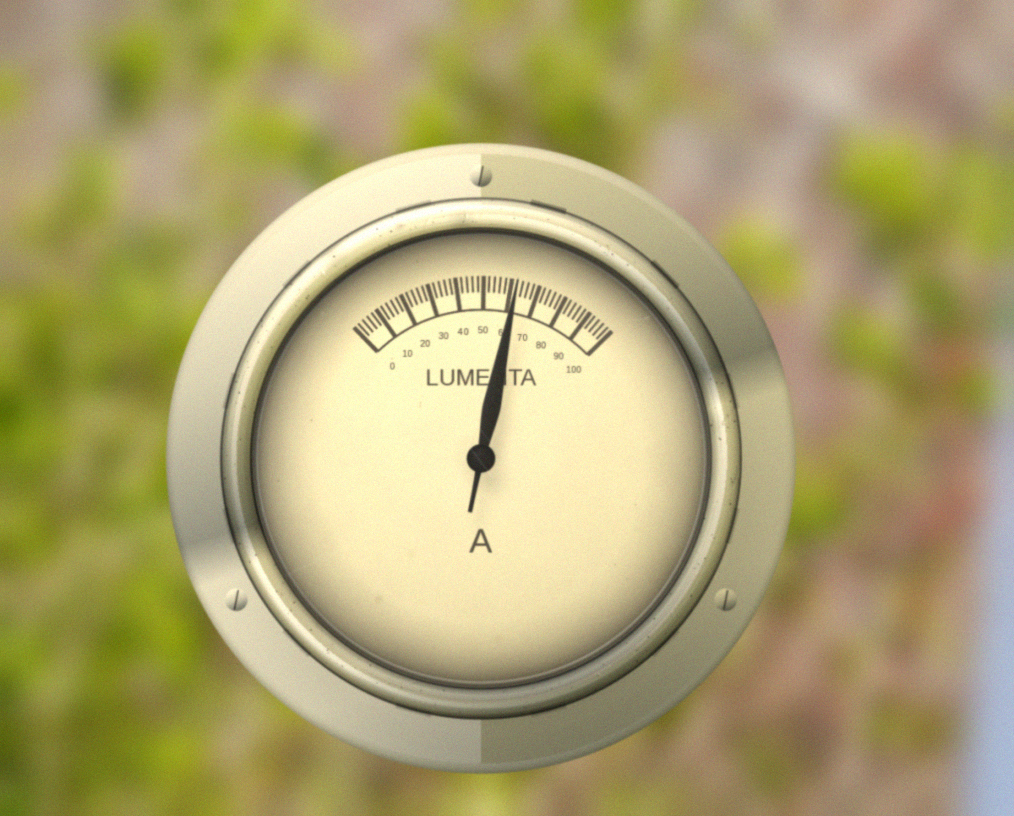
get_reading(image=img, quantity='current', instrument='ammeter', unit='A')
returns 62 A
